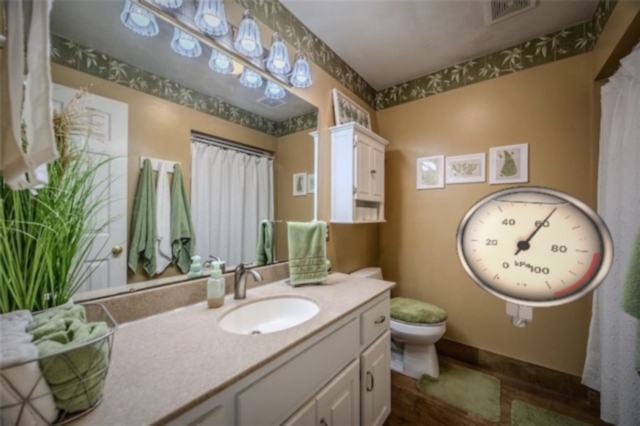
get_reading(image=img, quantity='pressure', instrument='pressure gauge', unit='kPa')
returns 60 kPa
